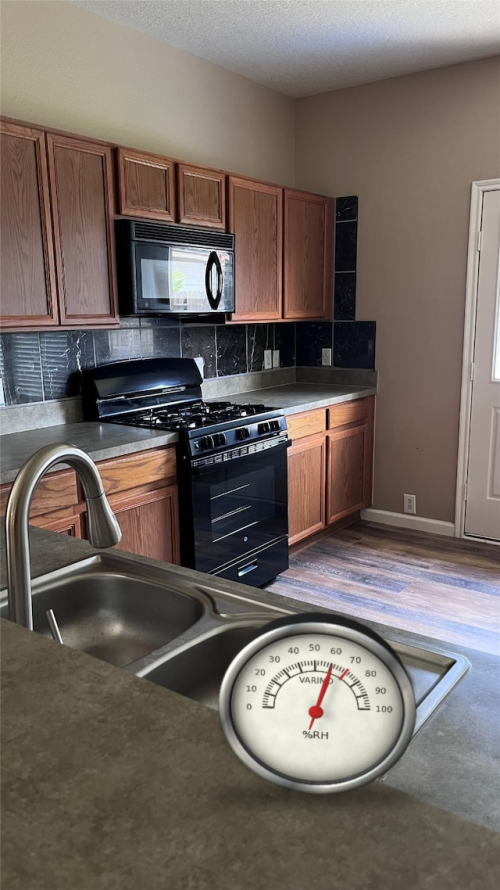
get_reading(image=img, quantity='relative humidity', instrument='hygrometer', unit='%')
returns 60 %
